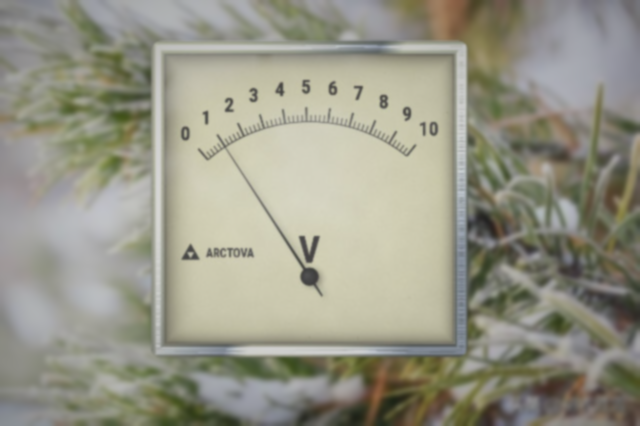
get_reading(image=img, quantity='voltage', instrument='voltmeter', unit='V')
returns 1 V
